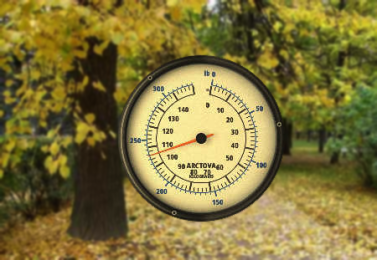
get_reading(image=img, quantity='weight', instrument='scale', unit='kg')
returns 106 kg
